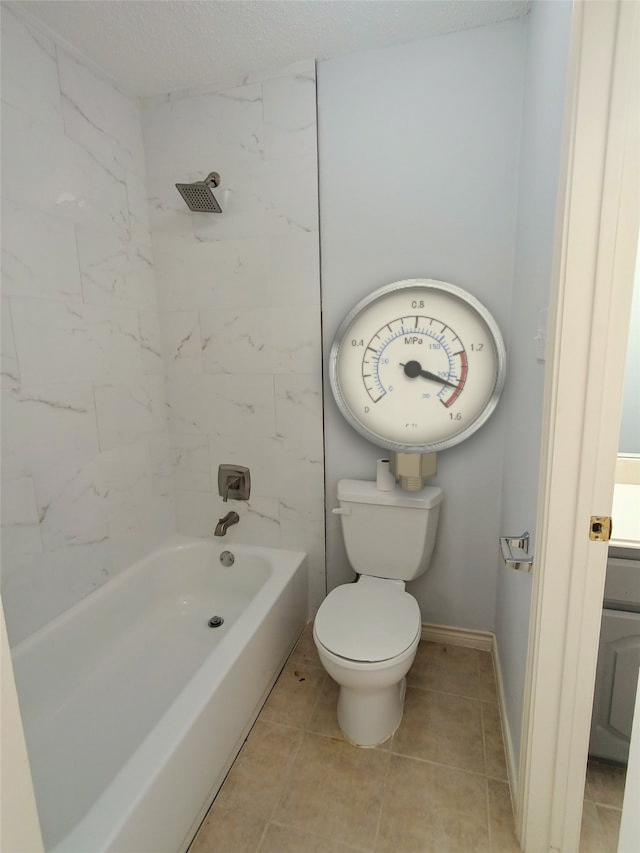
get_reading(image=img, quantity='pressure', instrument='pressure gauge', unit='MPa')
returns 1.45 MPa
